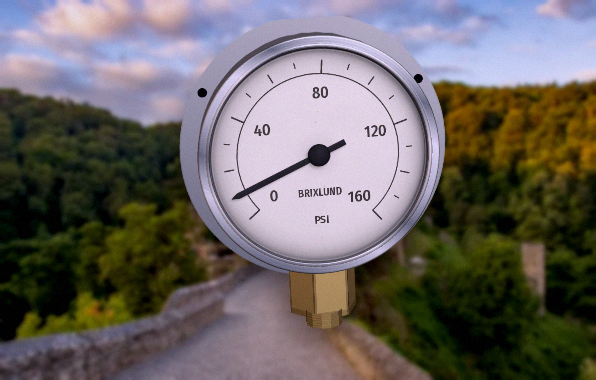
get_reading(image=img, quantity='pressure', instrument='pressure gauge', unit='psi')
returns 10 psi
